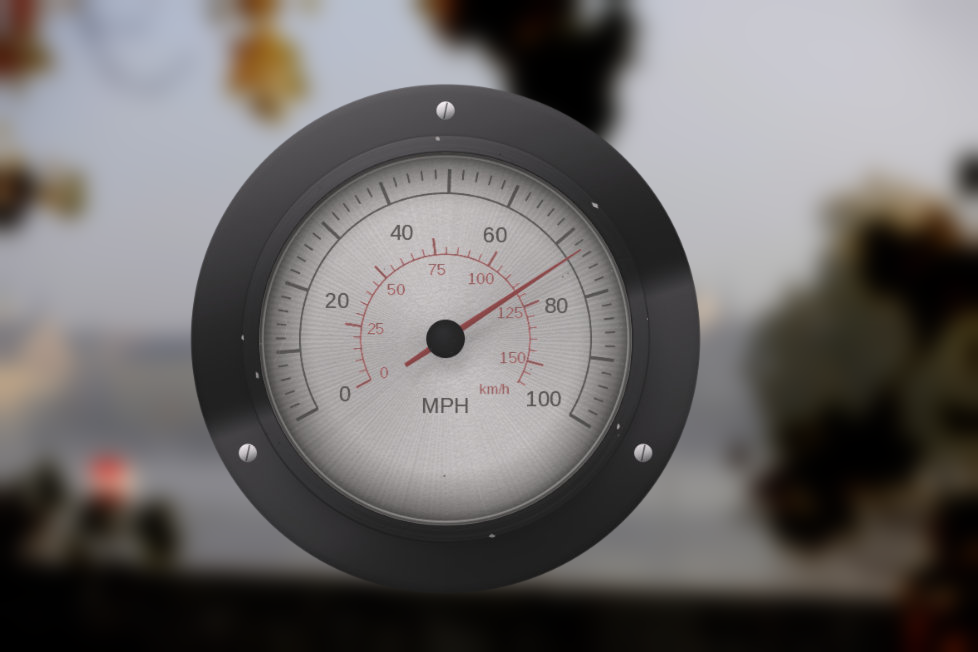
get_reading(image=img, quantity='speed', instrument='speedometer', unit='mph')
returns 73 mph
